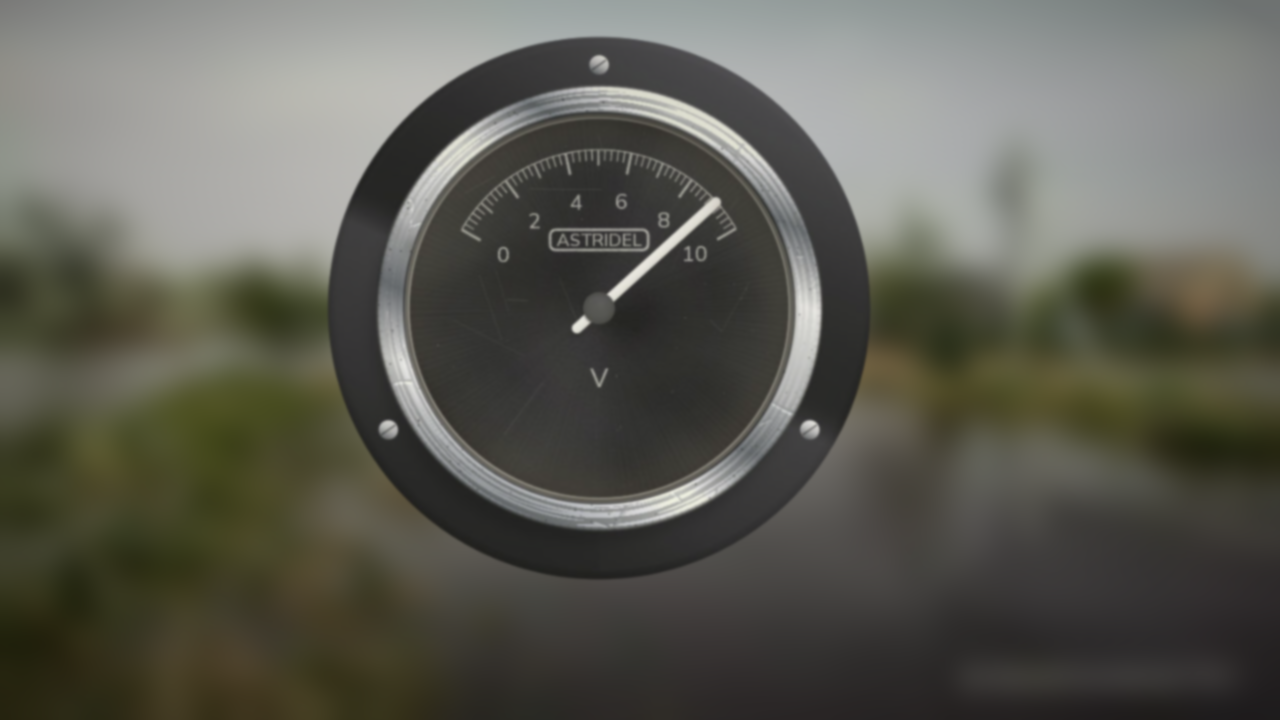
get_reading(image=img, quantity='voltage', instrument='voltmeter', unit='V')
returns 9 V
